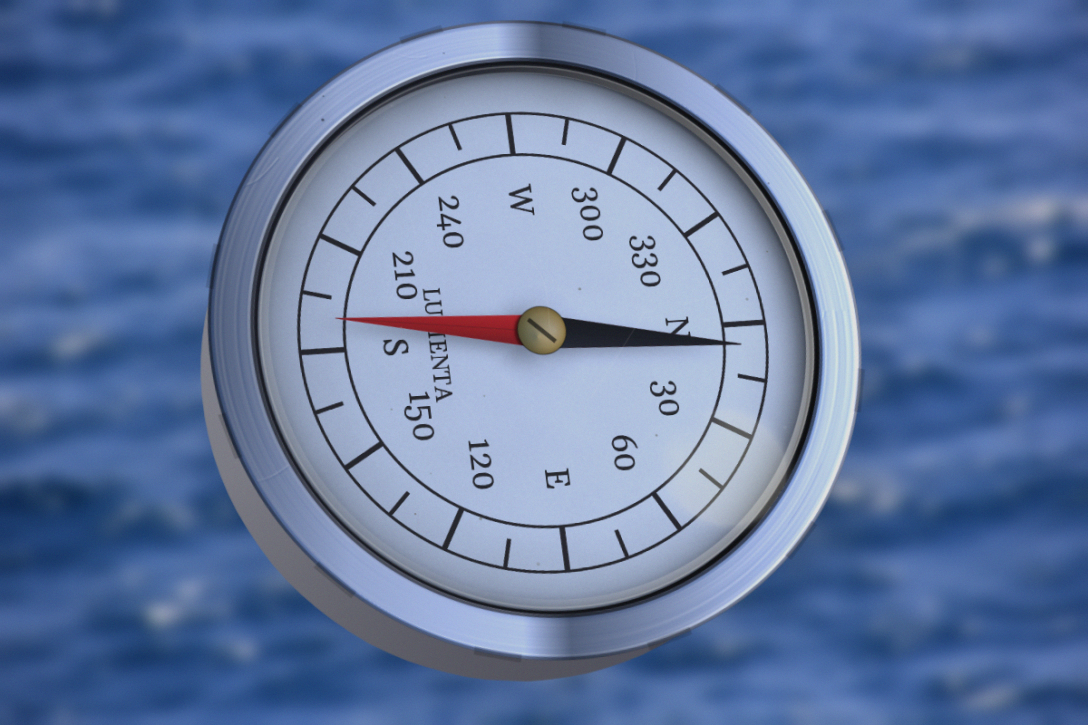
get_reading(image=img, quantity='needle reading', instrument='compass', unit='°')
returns 187.5 °
